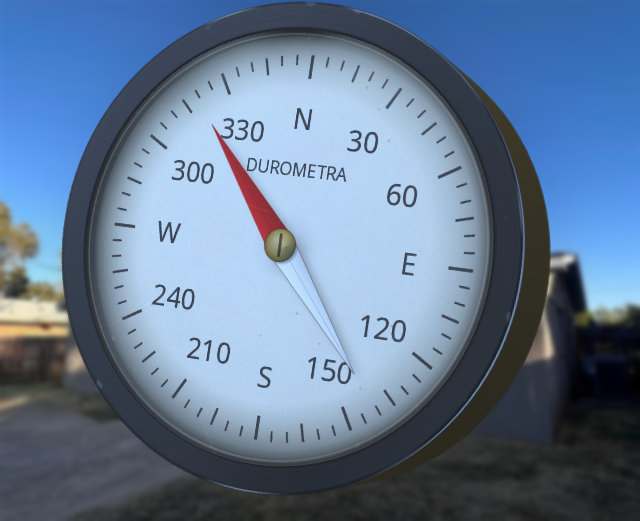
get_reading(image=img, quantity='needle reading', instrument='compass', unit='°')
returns 320 °
